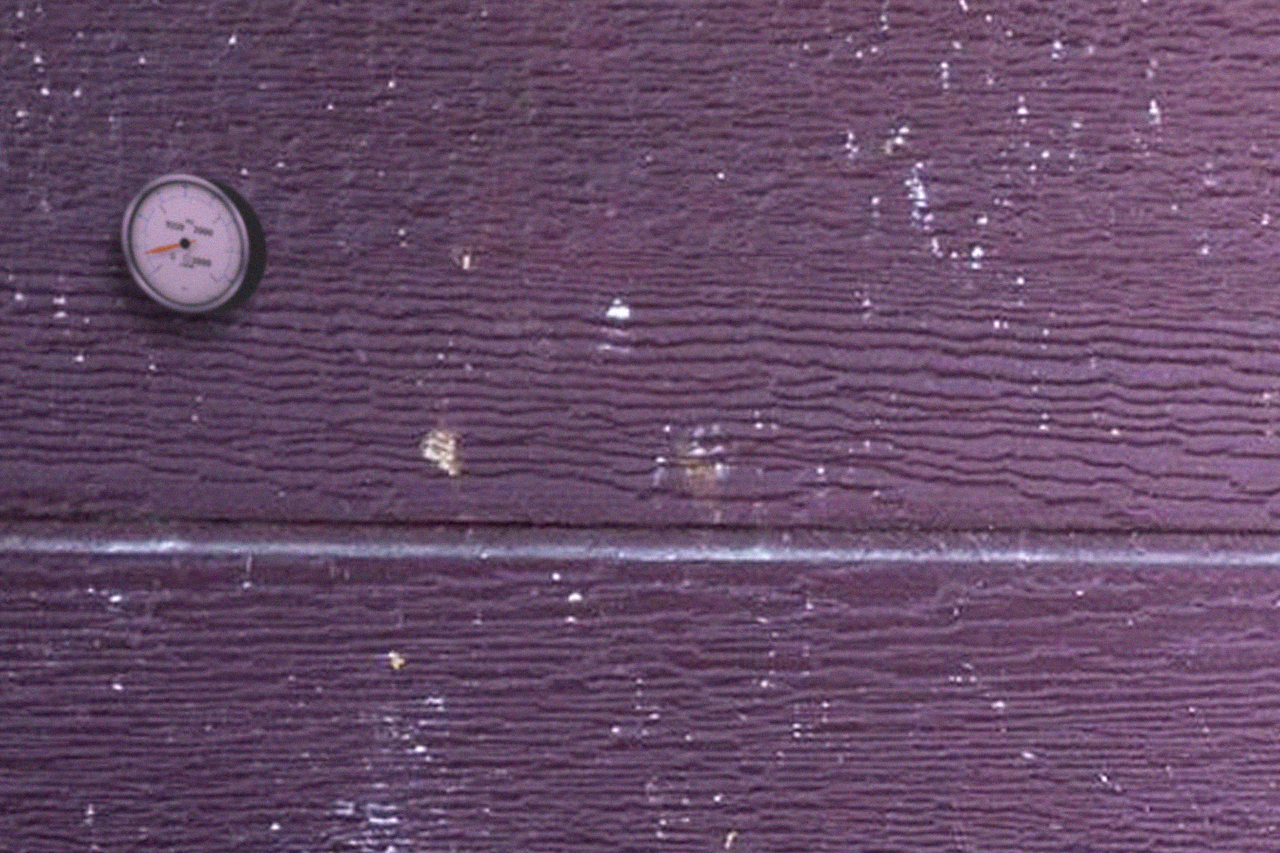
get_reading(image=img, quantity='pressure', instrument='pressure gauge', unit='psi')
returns 250 psi
